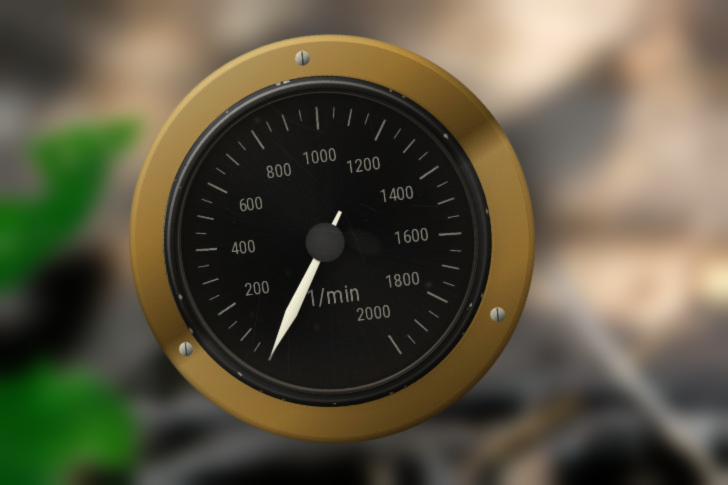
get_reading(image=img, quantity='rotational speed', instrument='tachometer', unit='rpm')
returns 0 rpm
